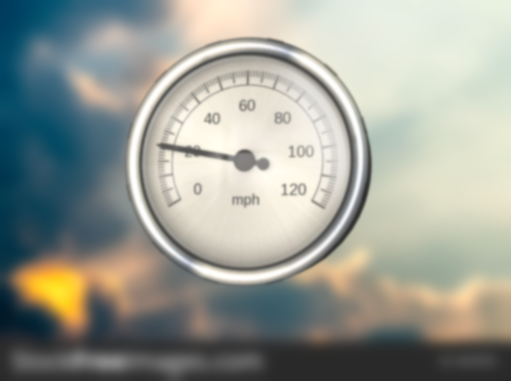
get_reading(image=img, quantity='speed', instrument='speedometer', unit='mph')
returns 20 mph
